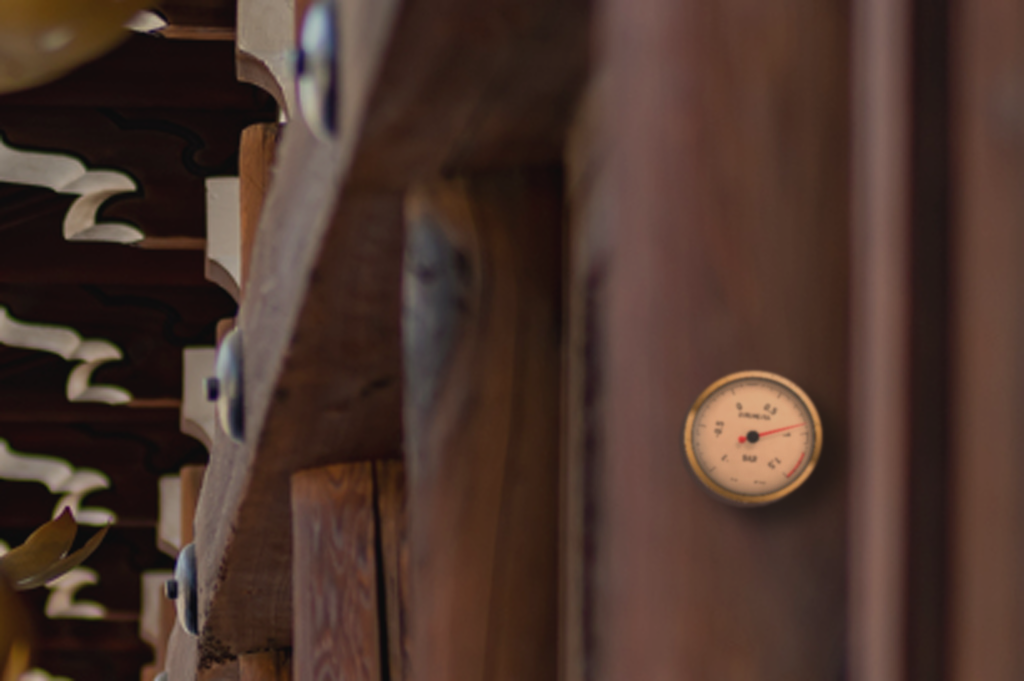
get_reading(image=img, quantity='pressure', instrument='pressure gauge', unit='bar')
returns 0.9 bar
